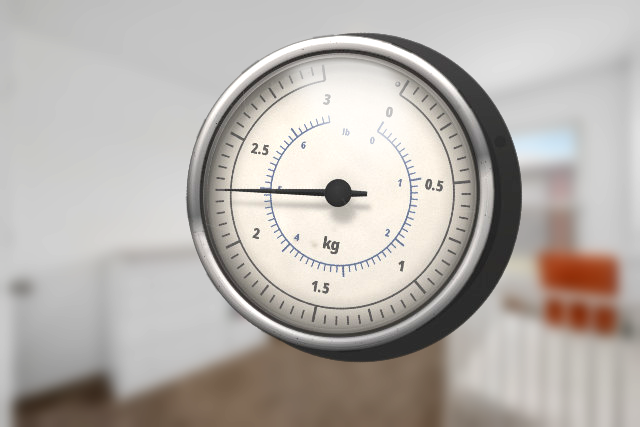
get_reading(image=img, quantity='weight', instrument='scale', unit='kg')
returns 2.25 kg
